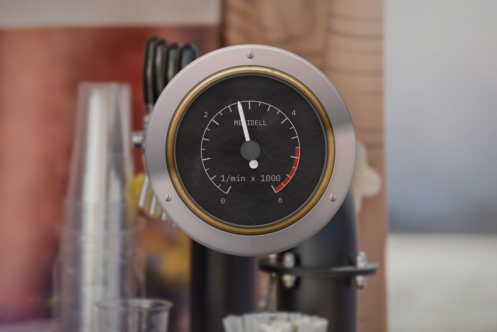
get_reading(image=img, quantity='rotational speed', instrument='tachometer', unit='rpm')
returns 2750 rpm
